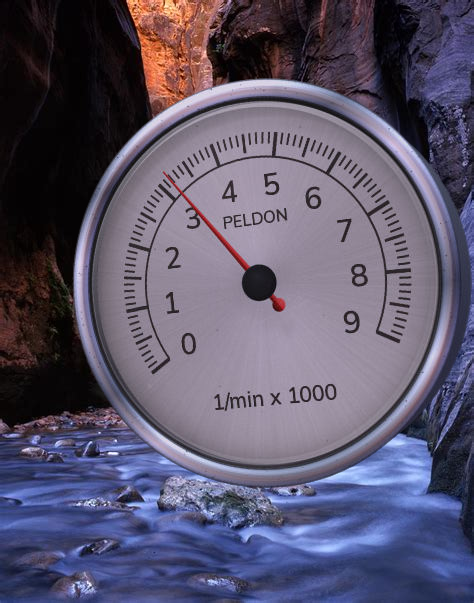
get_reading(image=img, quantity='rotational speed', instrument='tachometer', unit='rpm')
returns 3200 rpm
